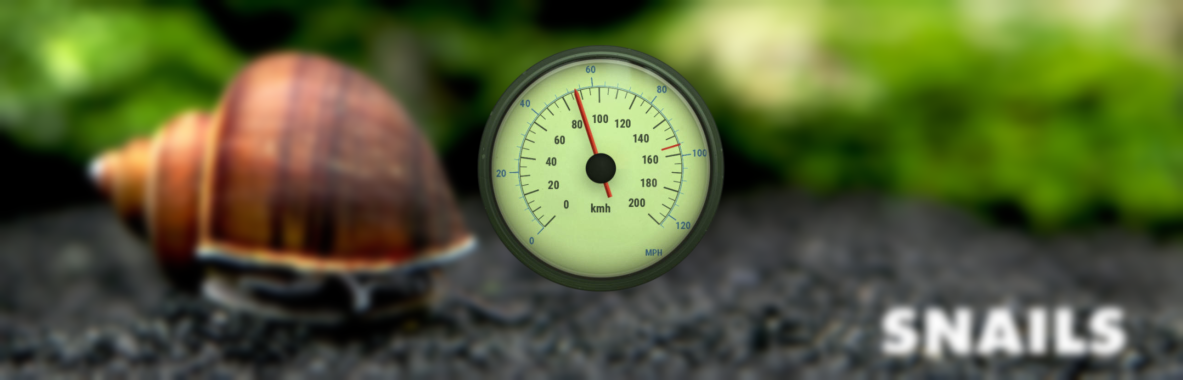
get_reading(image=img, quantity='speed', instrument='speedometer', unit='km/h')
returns 87.5 km/h
